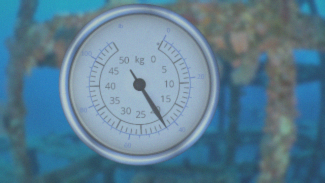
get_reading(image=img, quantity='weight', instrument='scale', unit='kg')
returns 20 kg
